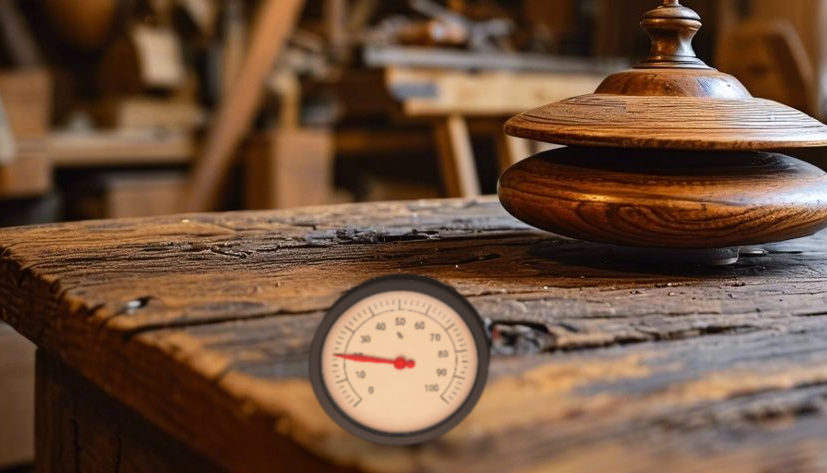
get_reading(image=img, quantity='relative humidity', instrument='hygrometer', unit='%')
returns 20 %
